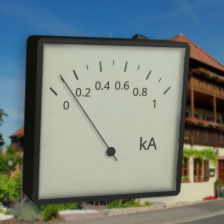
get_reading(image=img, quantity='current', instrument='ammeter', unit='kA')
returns 0.1 kA
